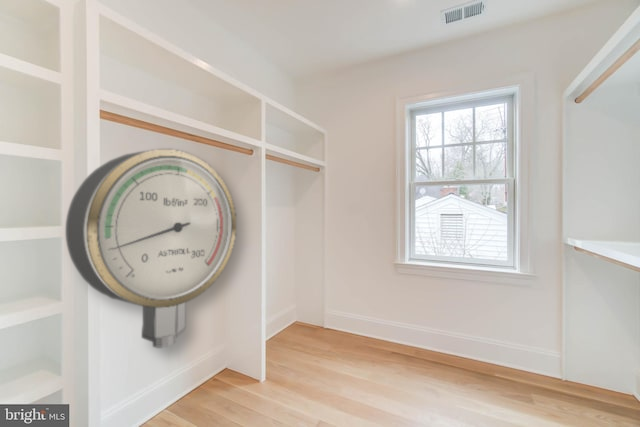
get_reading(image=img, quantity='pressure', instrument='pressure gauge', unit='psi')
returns 30 psi
